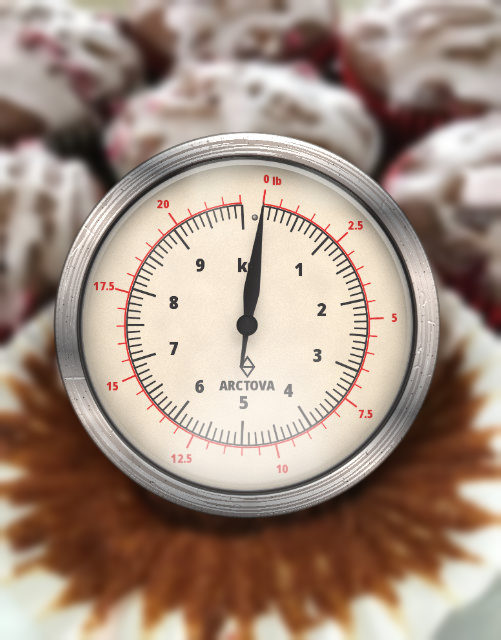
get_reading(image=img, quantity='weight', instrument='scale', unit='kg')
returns 0 kg
